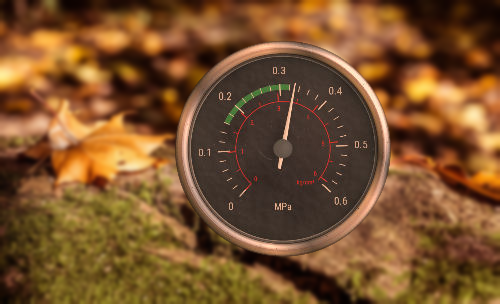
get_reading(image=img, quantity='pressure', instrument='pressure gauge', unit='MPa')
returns 0.33 MPa
